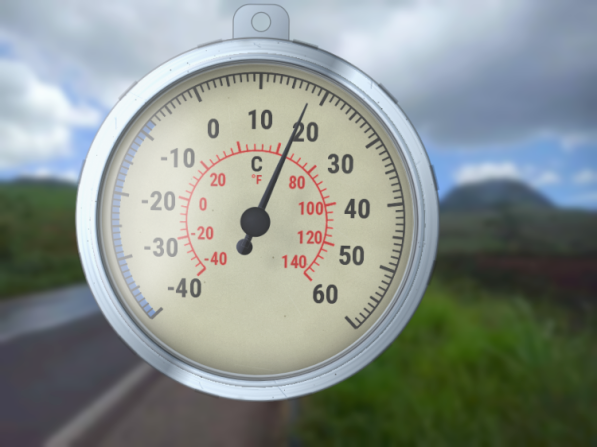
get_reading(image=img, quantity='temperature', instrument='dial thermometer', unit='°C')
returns 18 °C
